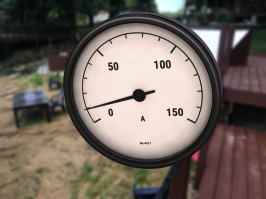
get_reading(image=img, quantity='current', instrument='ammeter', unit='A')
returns 10 A
